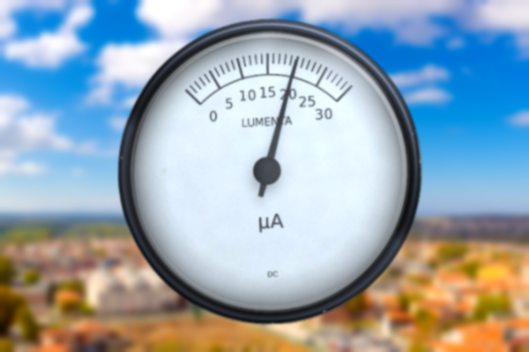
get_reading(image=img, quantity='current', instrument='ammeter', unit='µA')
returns 20 µA
